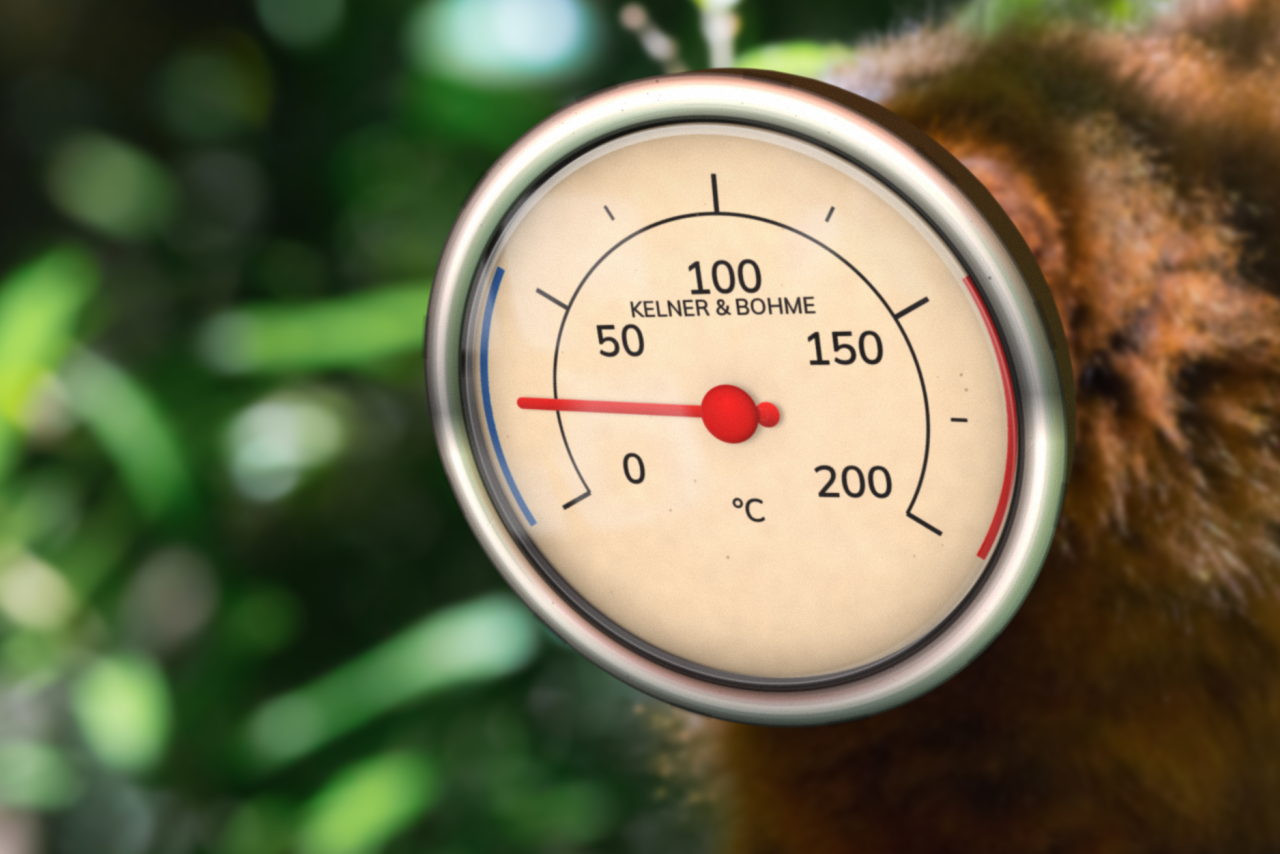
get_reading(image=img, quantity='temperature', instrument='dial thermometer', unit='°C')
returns 25 °C
